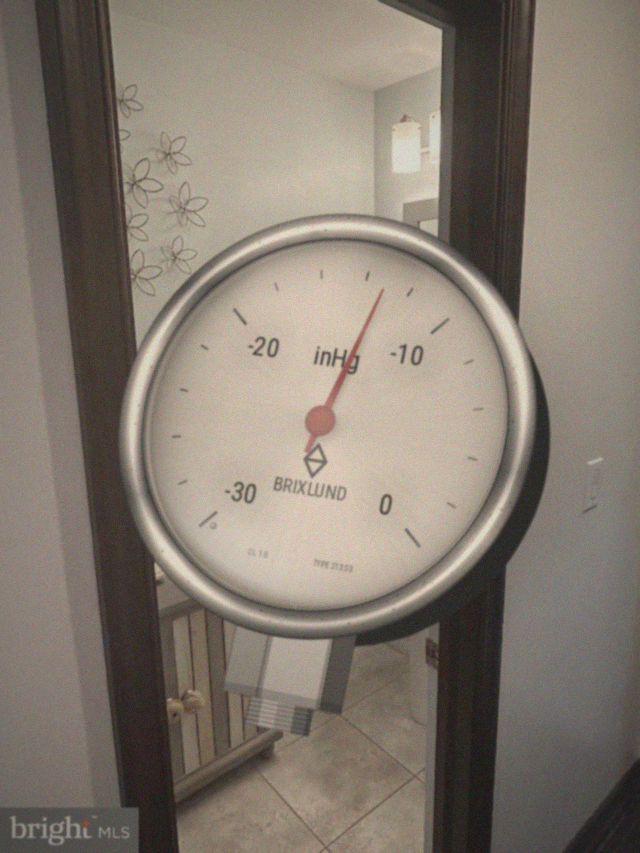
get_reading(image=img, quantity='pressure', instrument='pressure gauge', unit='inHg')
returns -13 inHg
